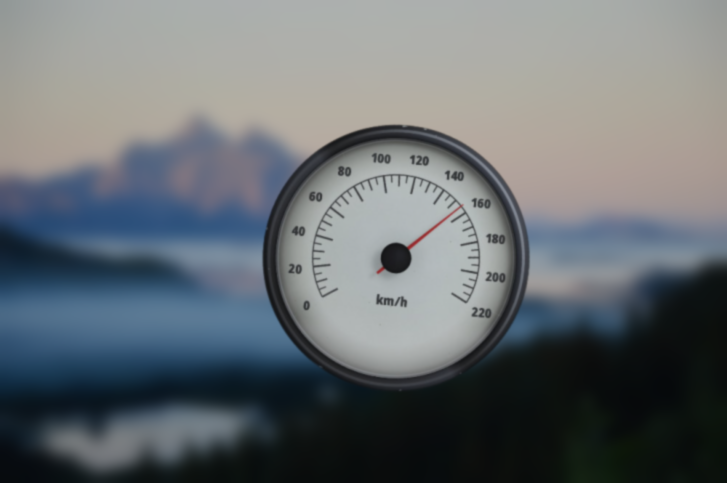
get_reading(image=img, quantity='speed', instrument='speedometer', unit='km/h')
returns 155 km/h
